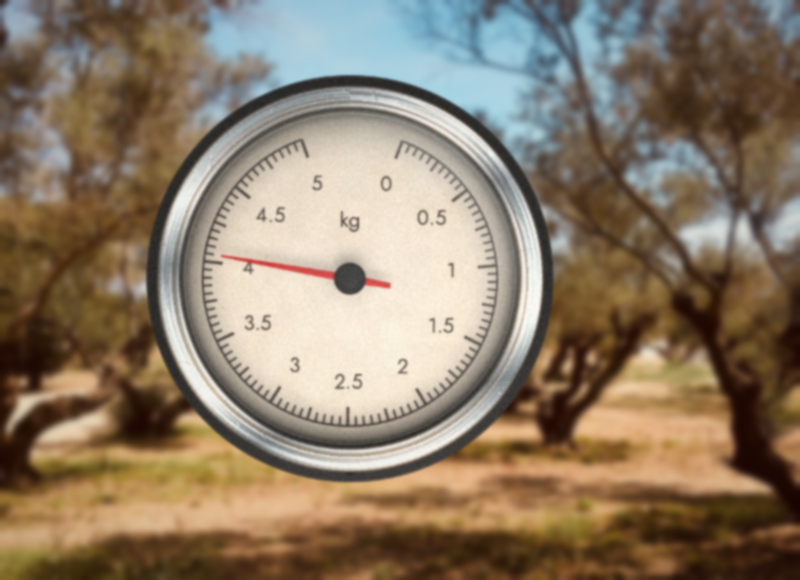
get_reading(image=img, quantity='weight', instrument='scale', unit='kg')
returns 4.05 kg
